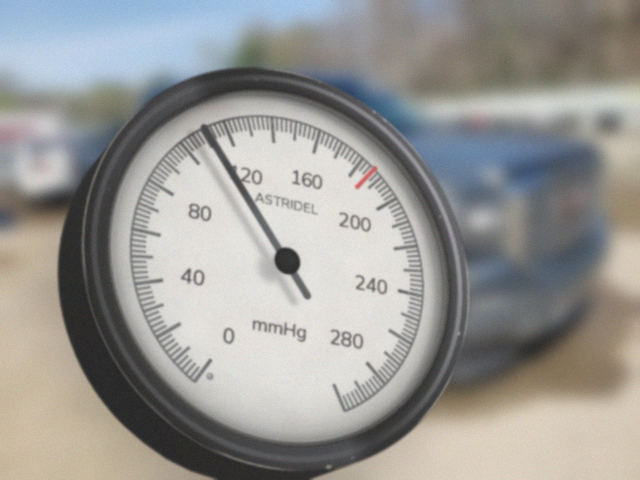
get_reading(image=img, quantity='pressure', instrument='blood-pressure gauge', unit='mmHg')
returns 110 mmHg
